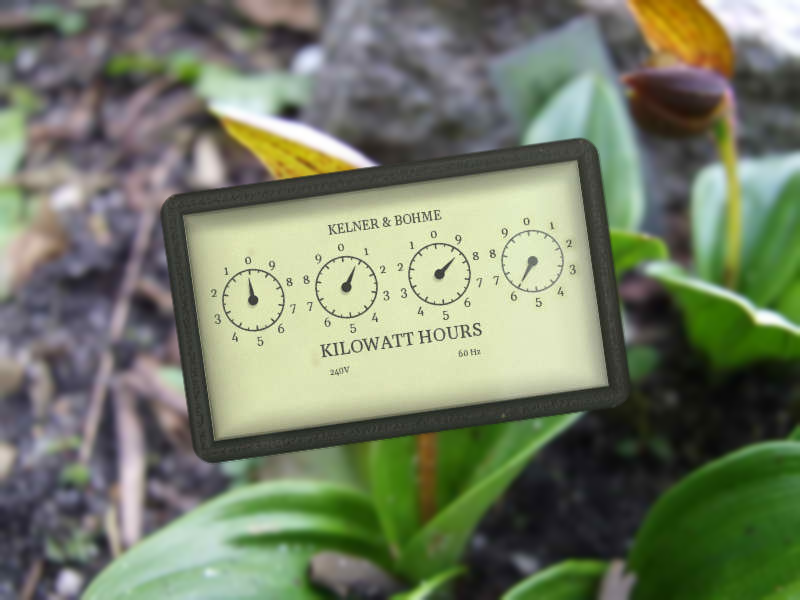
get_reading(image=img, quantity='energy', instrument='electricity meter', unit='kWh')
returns 86 kWh
